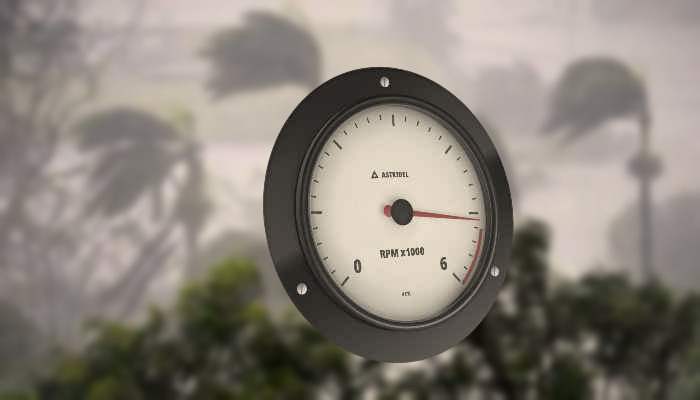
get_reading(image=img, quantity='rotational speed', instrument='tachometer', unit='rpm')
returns 5100 rpm
